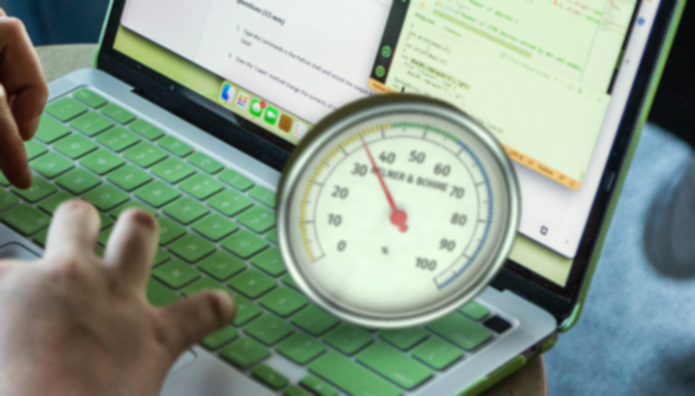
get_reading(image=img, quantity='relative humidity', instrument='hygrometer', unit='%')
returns 35 %
